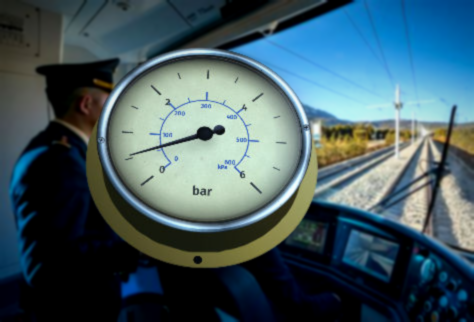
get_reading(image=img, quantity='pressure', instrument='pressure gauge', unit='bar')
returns 0.5 bar
